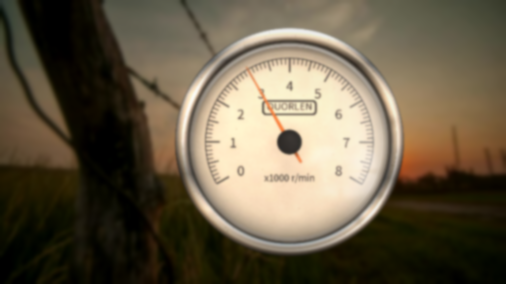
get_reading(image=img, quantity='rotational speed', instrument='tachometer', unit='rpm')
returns 3000 rpm
